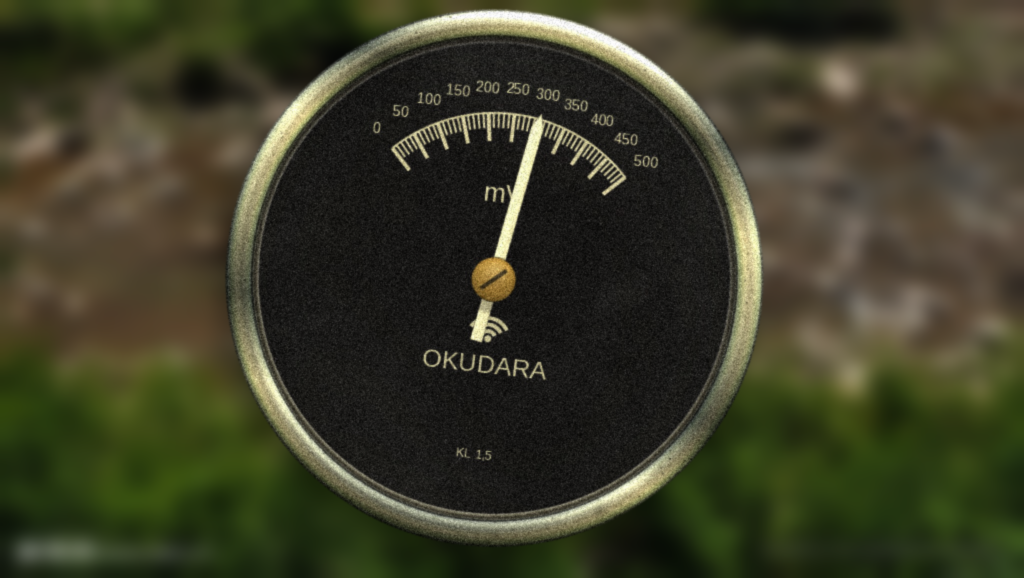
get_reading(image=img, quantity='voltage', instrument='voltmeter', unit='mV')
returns 300 mV
